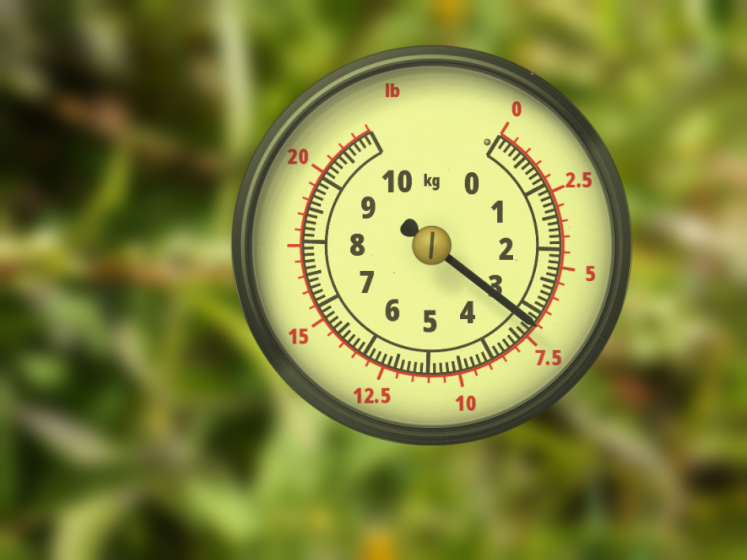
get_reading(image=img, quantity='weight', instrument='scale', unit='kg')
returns 3.2 kg
